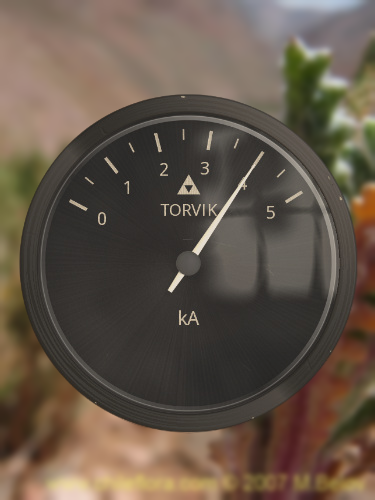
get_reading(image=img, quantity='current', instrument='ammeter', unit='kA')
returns 4 kA
